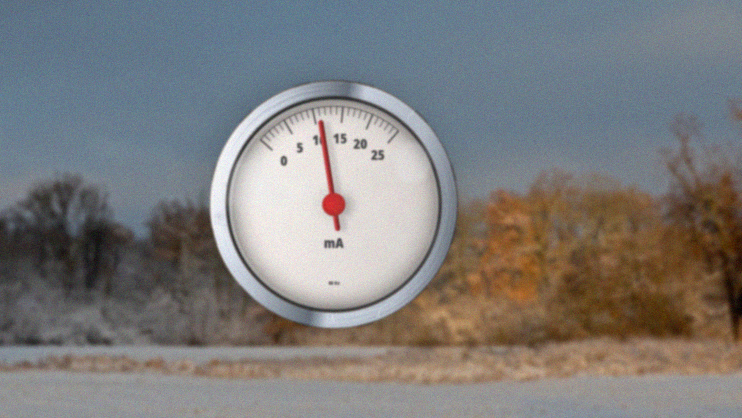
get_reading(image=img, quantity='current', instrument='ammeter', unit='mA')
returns 11 mA
